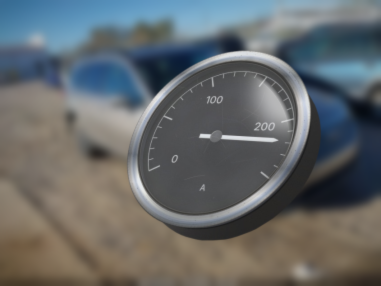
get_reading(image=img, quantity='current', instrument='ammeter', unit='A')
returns 220 A
